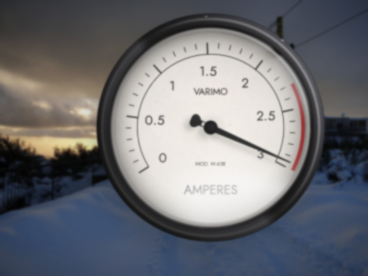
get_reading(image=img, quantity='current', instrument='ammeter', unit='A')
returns 2.95 A
